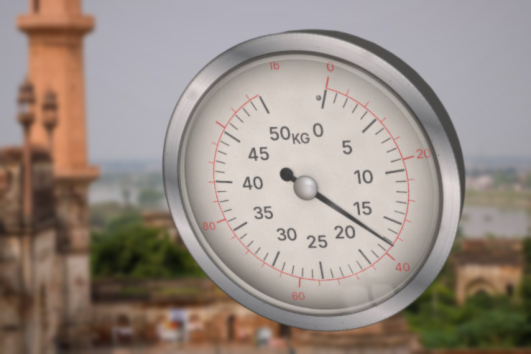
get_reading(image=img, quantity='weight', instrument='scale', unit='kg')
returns 17 kg
